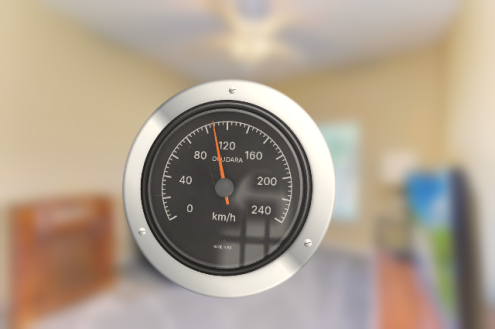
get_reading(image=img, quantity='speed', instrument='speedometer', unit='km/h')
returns 108 km/h
